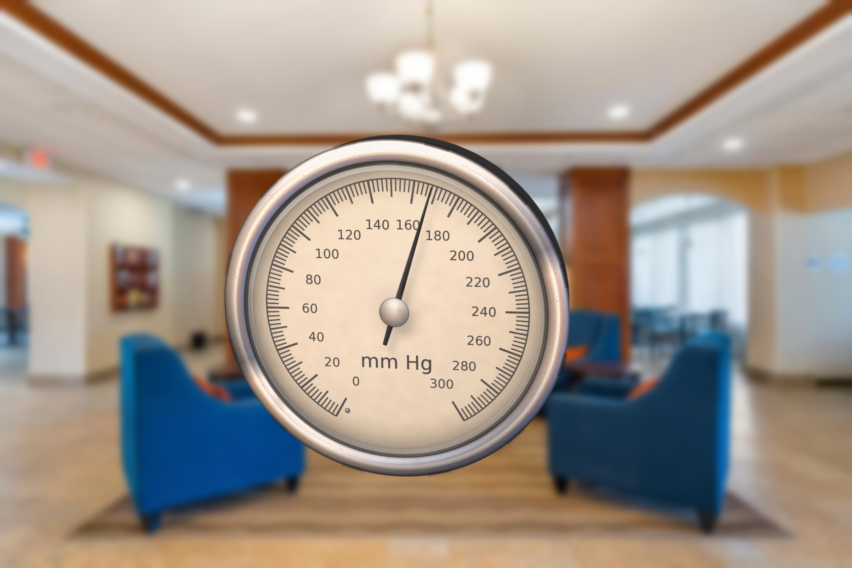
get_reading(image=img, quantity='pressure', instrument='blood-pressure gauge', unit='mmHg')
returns 168 mmHg
